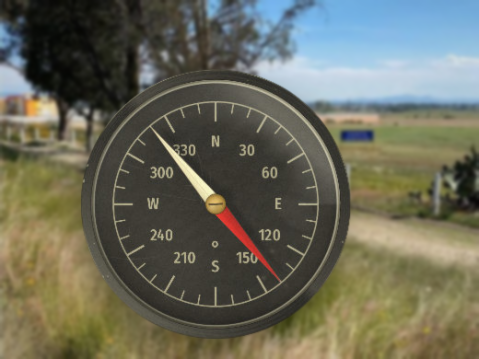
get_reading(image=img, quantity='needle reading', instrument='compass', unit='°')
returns 140 °
